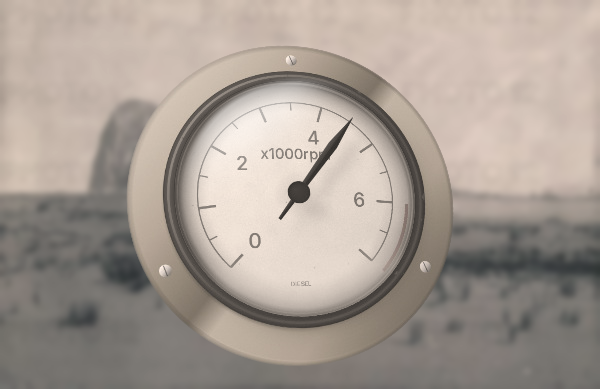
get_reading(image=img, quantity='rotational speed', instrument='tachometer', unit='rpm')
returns 4500 rpm
